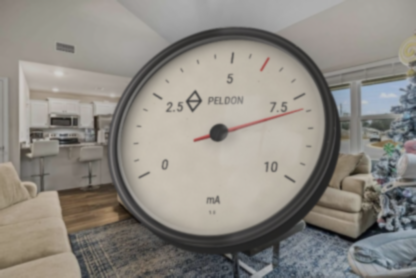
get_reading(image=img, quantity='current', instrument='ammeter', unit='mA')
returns 8 mA
